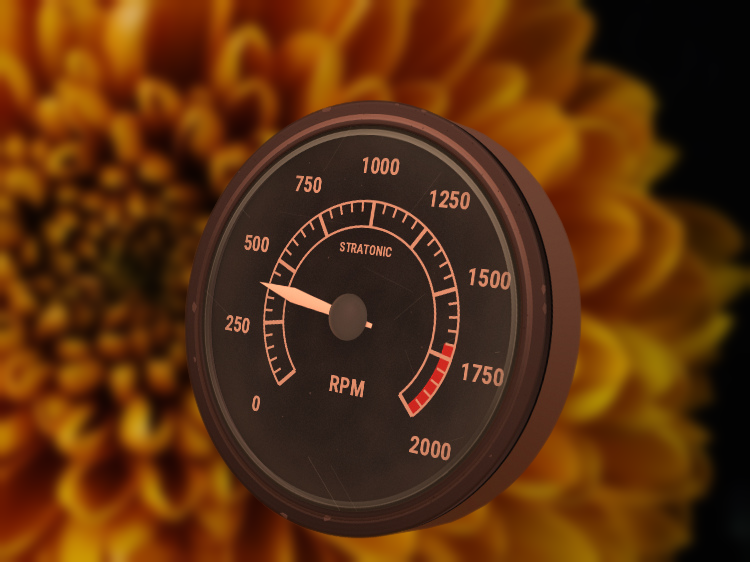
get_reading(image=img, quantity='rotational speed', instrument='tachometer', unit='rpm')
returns 400 rpm
